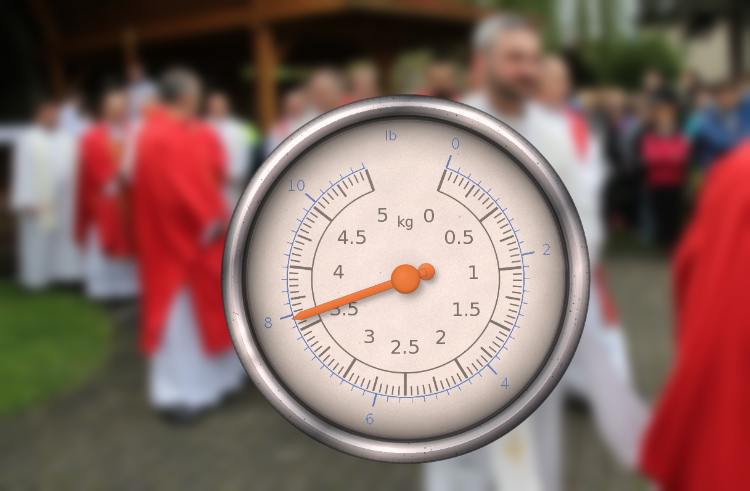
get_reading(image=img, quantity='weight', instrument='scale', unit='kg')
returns 3.6 kg
